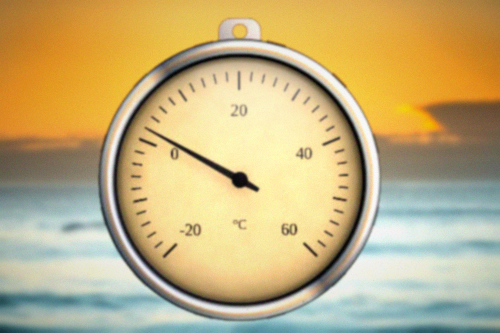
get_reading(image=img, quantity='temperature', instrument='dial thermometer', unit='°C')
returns 2 °C
